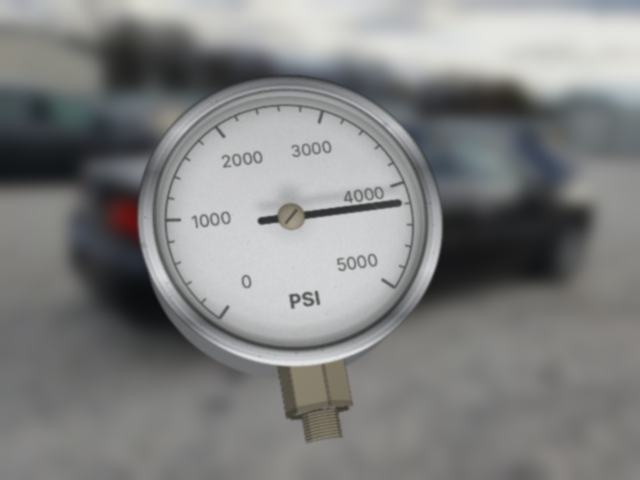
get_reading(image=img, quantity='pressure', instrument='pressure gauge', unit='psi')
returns 4200 psi
